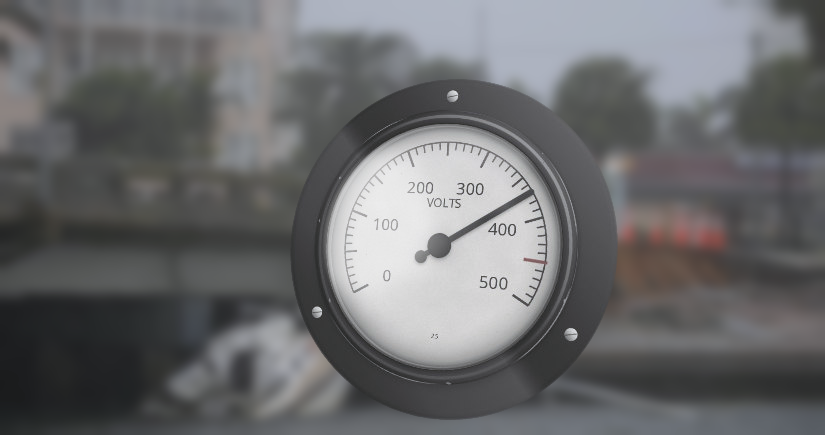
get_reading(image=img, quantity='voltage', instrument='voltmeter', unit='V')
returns 370 V
